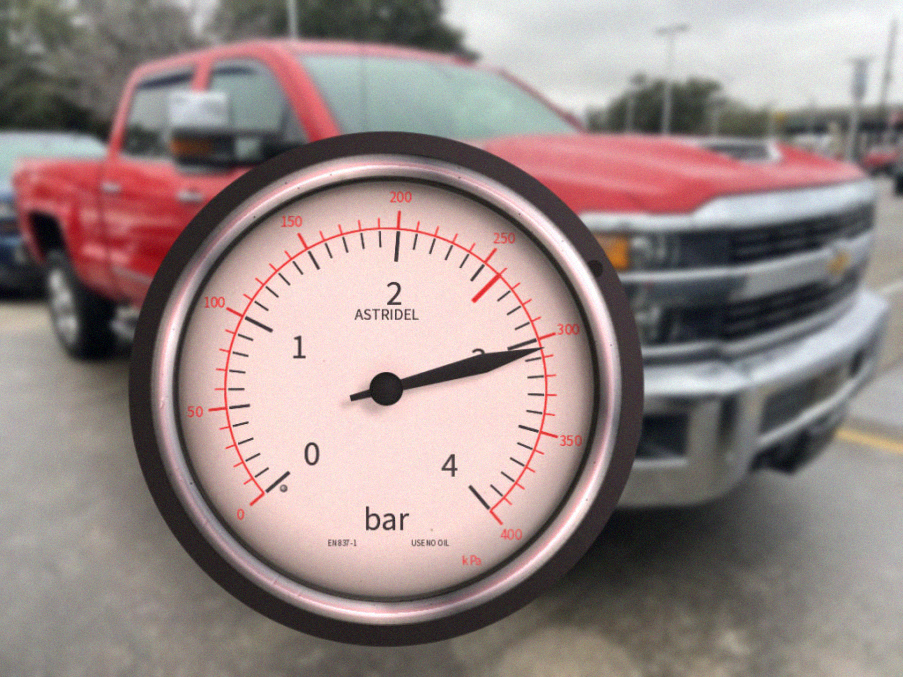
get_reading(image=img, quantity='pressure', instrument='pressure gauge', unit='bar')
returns 3.05 bar
